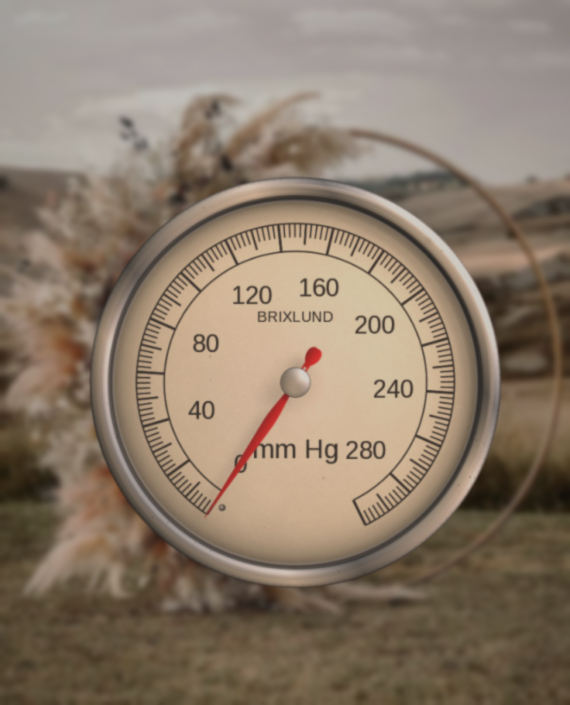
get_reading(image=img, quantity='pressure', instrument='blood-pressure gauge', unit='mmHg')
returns 0 mmHg
